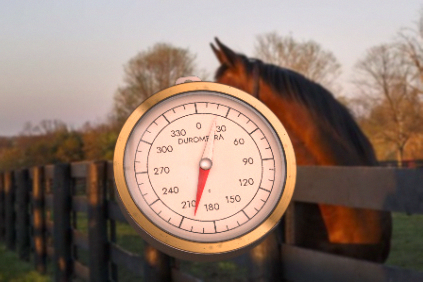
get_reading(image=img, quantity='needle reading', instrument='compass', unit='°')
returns 200 °
